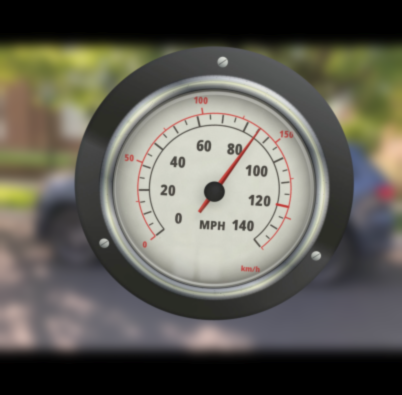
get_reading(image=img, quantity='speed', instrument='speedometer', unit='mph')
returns 85 mph
